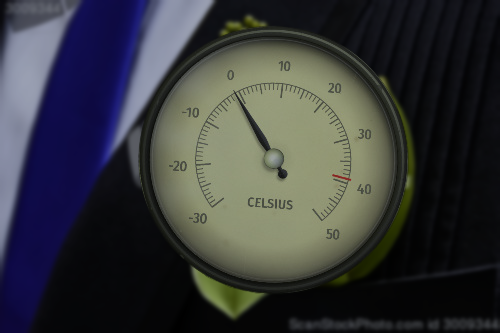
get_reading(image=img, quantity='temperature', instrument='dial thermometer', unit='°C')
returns -1 °C
